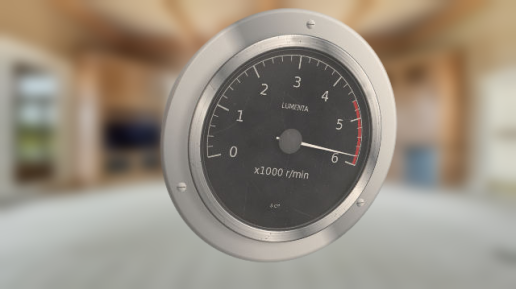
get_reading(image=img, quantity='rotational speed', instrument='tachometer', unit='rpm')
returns 5800 rpm
